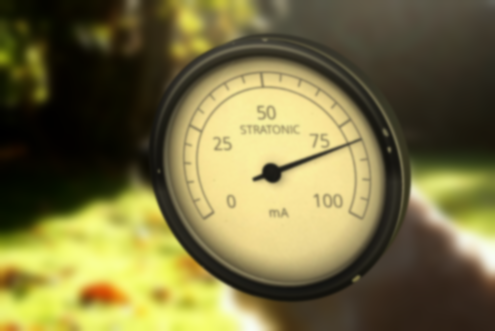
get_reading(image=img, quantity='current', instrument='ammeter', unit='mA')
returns 80 mA
